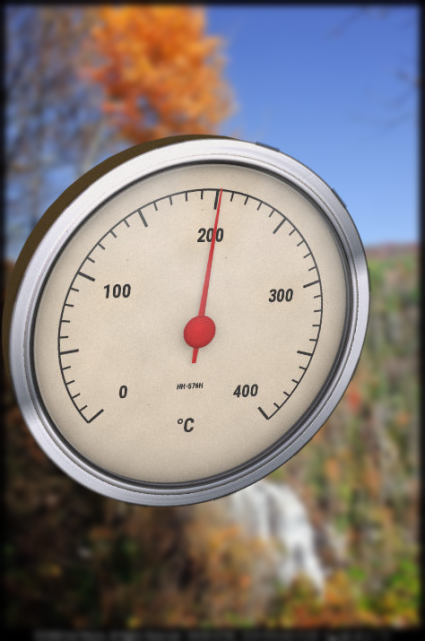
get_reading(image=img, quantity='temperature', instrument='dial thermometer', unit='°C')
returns 200 °C
